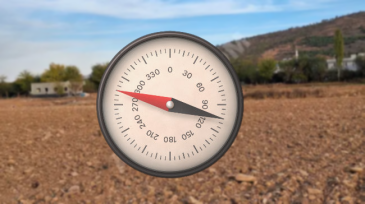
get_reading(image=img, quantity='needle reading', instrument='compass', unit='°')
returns 285 °
